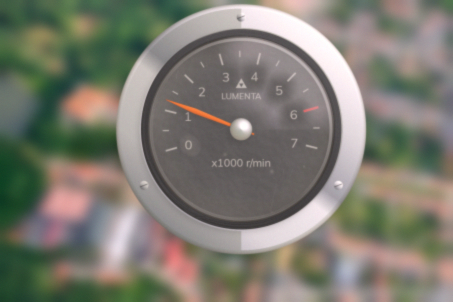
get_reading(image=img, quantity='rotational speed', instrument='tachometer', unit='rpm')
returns 1250 rpm
